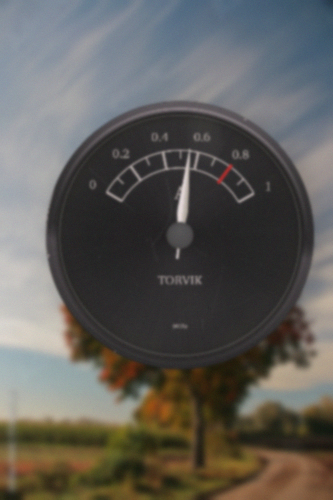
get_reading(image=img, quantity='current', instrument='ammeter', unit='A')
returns 0.55 A
